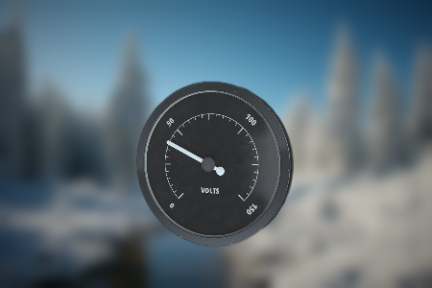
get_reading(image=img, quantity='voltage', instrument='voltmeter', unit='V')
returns 40 V
